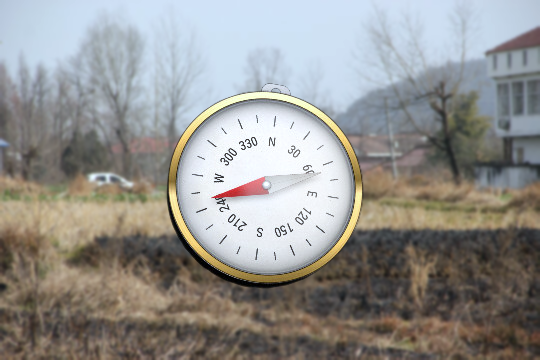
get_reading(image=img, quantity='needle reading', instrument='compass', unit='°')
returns 247.5 °
